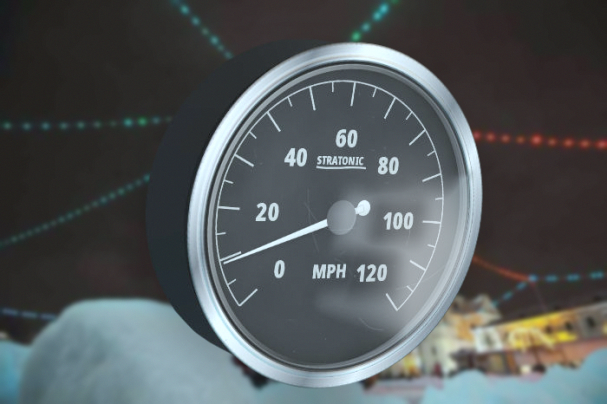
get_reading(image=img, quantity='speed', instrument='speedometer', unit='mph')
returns 10 mph
